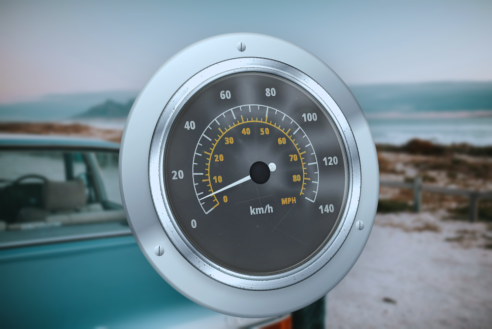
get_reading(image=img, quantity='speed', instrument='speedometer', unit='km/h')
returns 7.5 km/h
